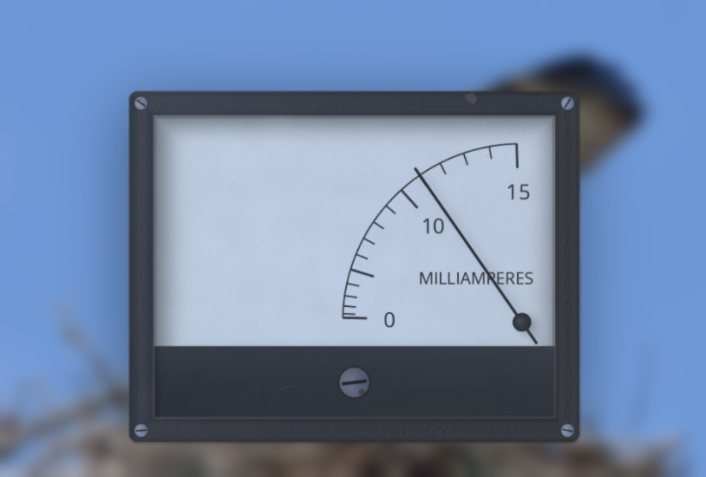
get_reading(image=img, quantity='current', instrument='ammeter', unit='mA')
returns 11 mA
